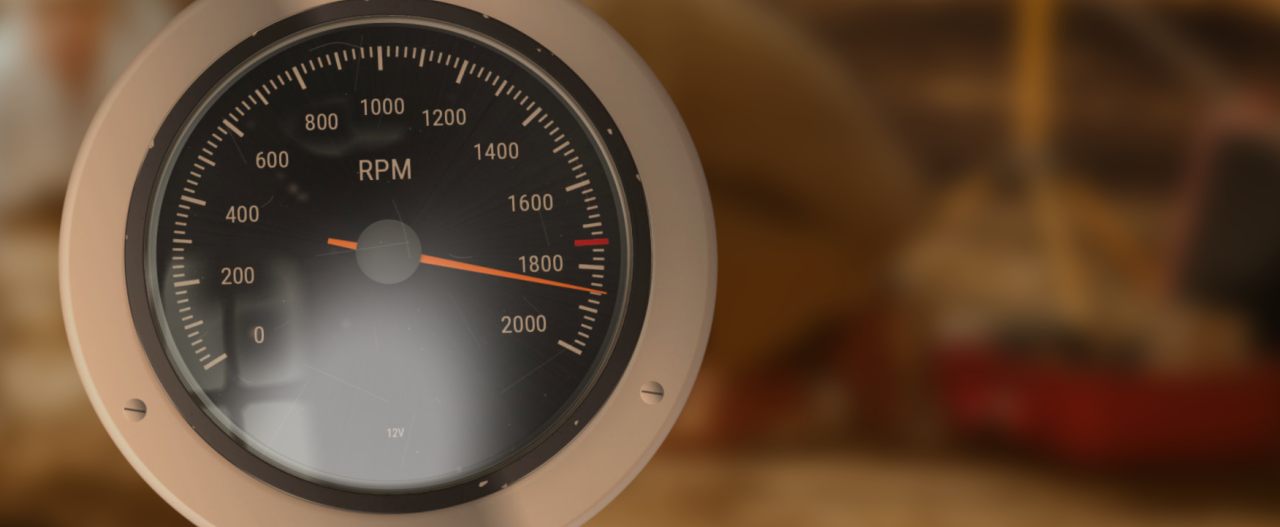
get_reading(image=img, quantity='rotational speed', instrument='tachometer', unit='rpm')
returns 1860 rpm
